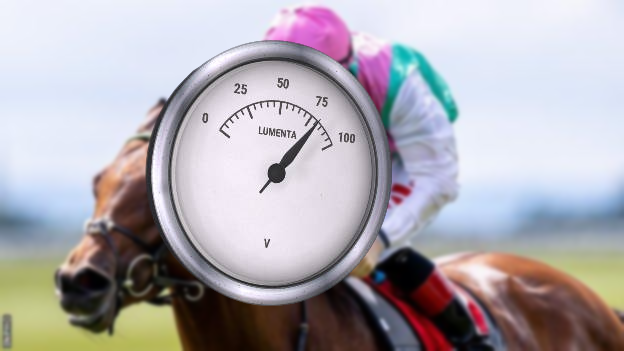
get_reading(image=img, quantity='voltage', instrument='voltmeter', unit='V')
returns 80 V
